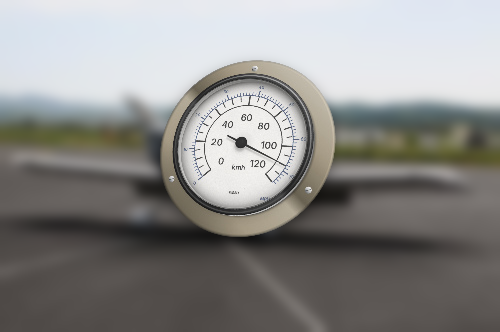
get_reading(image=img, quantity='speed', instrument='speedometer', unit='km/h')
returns 110 km/h
